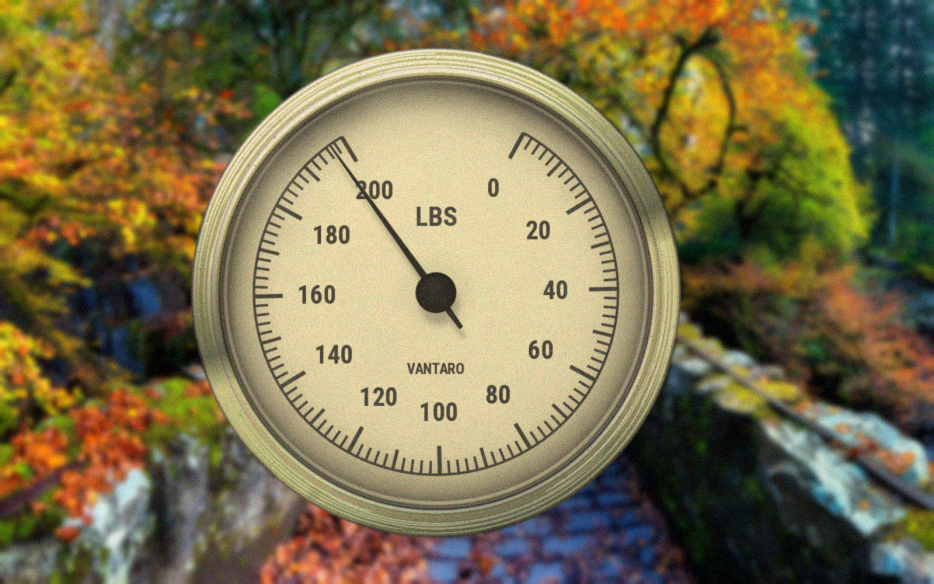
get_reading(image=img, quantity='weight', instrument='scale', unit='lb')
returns 197 lb
